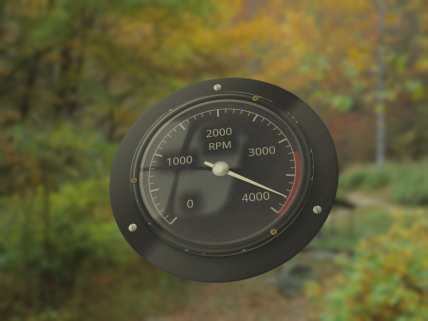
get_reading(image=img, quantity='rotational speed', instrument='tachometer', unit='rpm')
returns 3800 rpm
